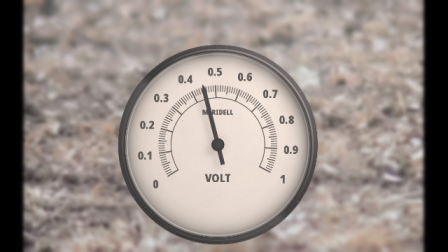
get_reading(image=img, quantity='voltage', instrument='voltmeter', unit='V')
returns 0.45 V
